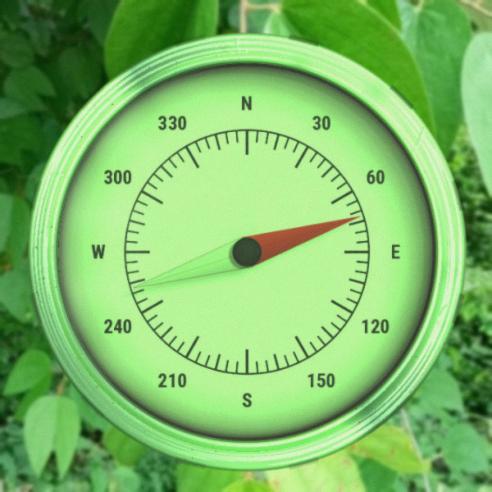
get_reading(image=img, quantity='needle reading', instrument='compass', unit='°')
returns 72.5 °
